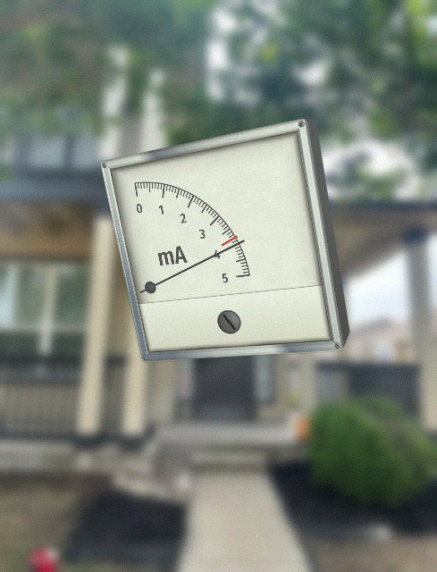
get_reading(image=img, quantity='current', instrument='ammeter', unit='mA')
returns 4 mA
